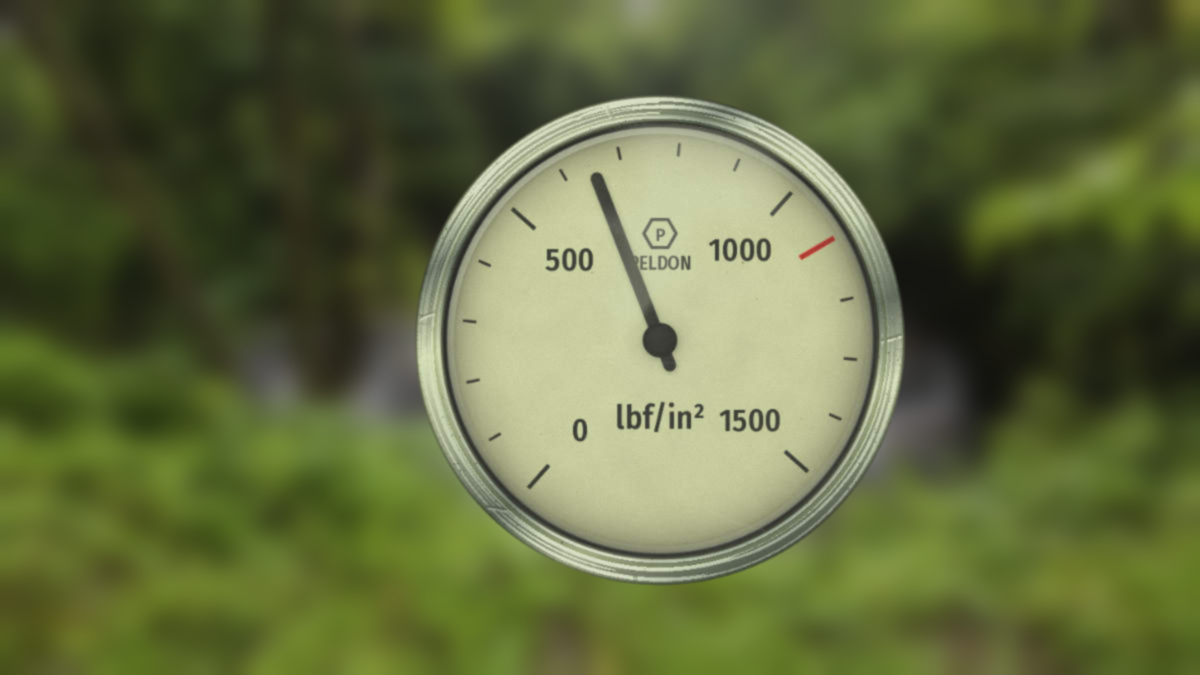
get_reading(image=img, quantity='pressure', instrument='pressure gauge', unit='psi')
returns 650 psi
